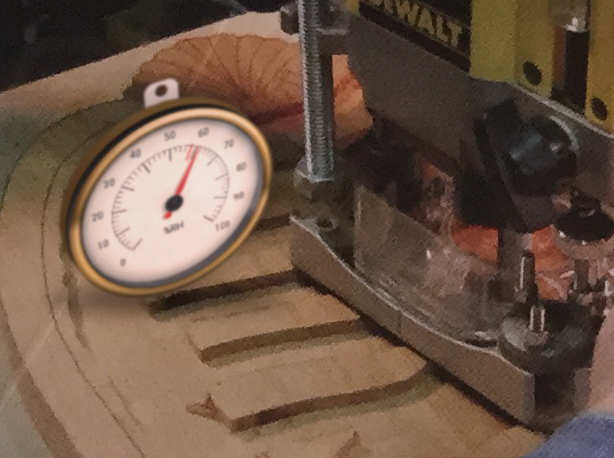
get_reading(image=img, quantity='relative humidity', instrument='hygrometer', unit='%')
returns 60 %
